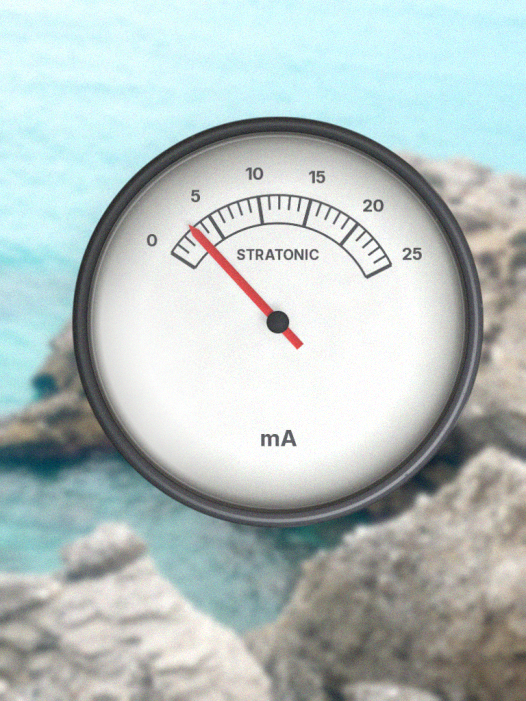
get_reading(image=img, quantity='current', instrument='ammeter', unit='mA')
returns 3 mA
